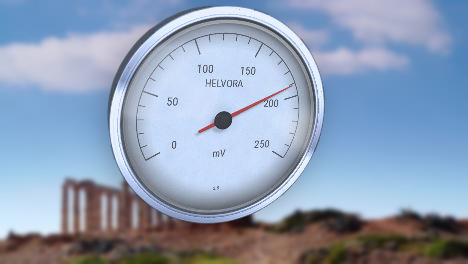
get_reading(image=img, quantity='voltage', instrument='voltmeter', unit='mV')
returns 190 mV
